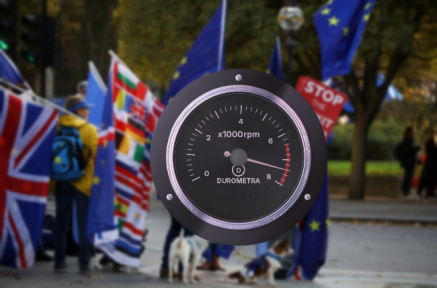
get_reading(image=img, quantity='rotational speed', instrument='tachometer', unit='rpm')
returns 7400 rpm
